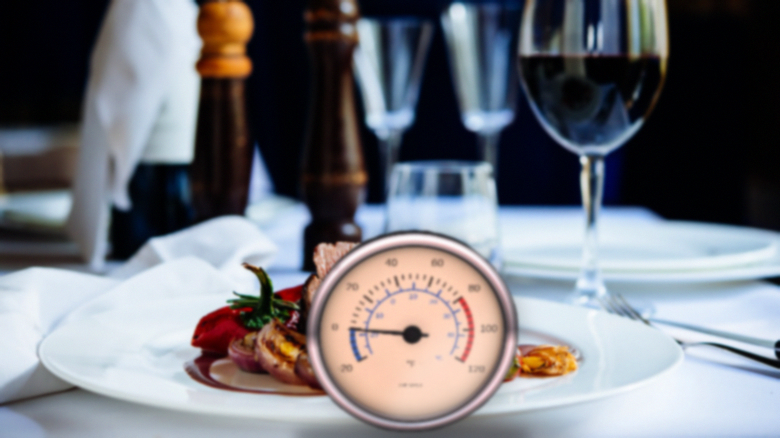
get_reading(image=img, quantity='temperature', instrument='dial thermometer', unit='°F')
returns 0 °F
